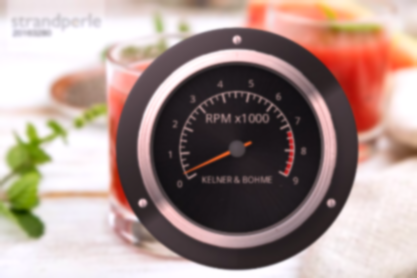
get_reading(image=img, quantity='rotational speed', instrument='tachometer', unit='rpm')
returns 250 rpm
